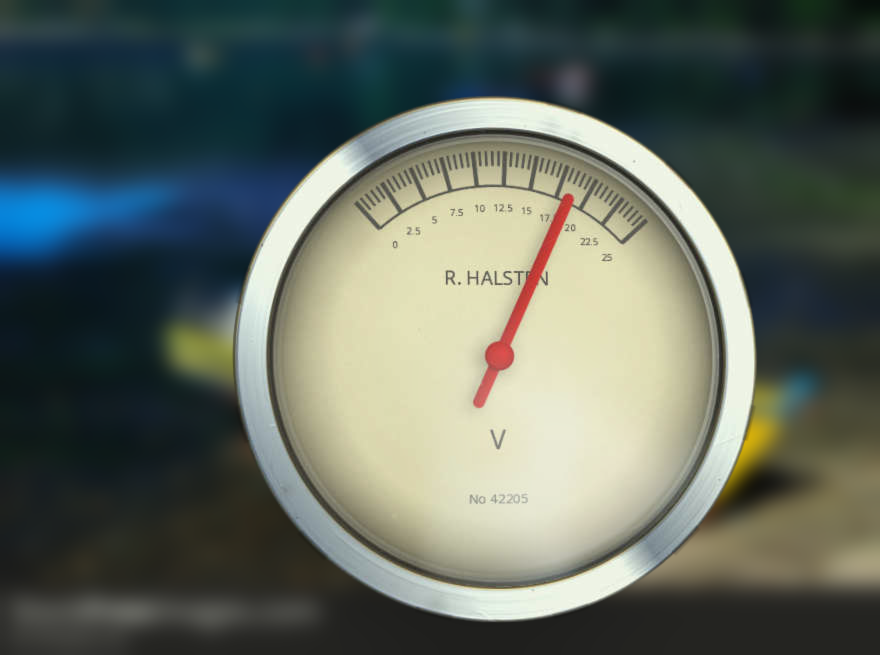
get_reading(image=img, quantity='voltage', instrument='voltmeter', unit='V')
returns 18.5 V
